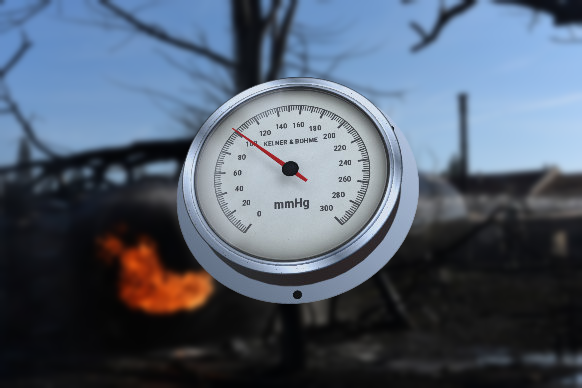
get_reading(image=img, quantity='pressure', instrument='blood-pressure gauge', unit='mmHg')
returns 100 mmHg
